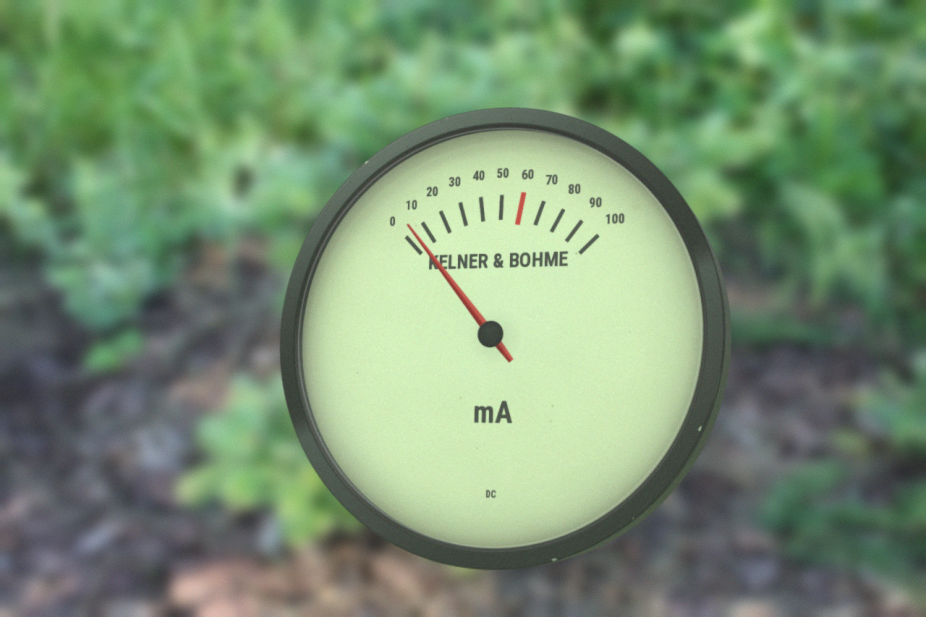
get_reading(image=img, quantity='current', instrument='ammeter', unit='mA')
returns 5 mA
